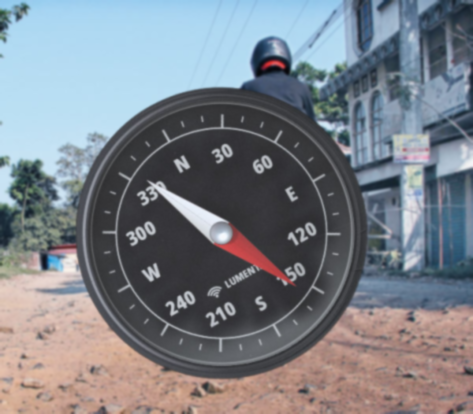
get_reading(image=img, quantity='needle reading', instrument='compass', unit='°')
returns 155 °
